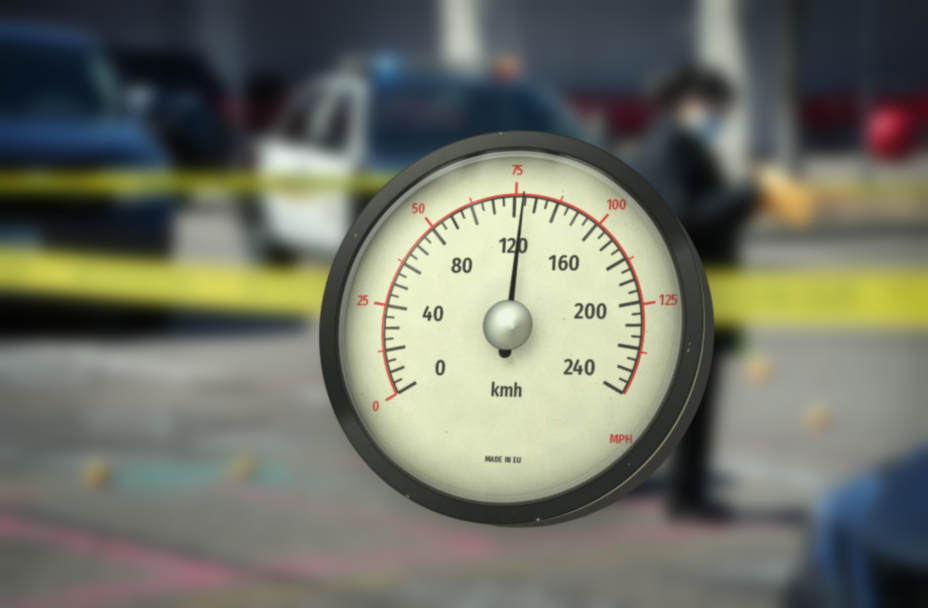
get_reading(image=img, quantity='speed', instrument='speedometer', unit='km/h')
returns 125 km/h
